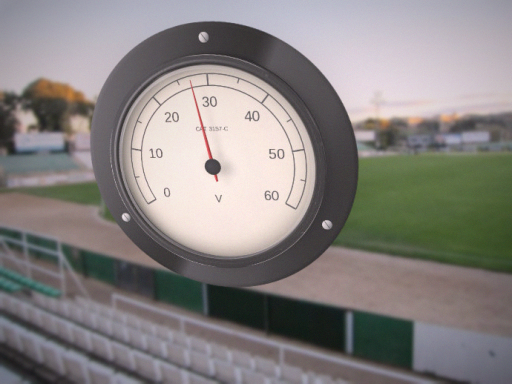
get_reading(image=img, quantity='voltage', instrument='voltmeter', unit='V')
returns 27.5 V
